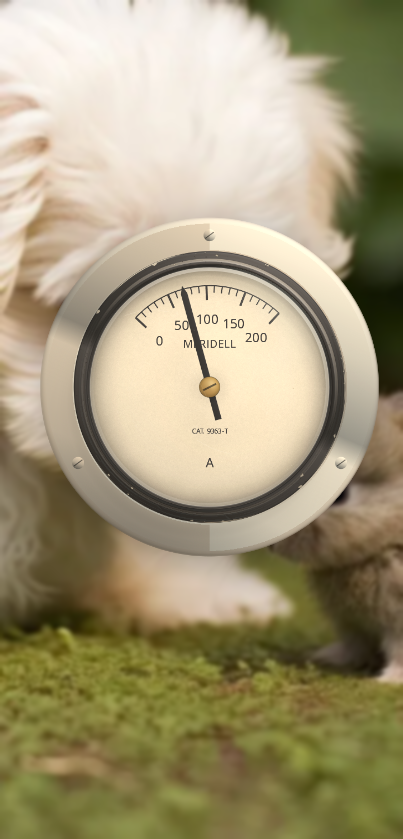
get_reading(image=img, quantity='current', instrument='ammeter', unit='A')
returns 70 A
